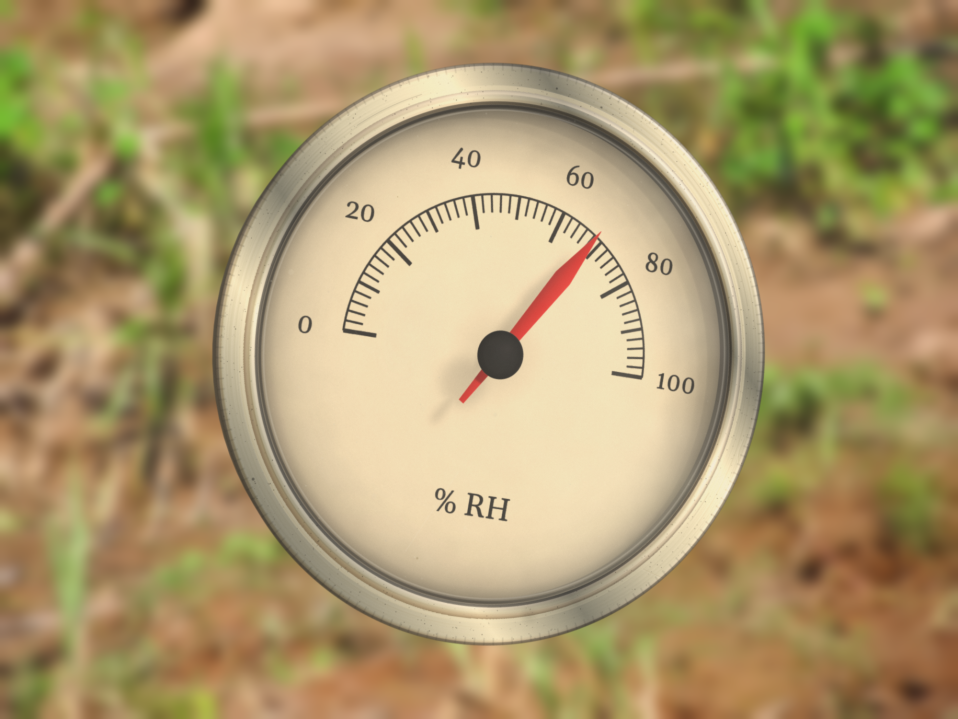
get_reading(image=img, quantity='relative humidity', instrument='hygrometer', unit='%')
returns 68 %
